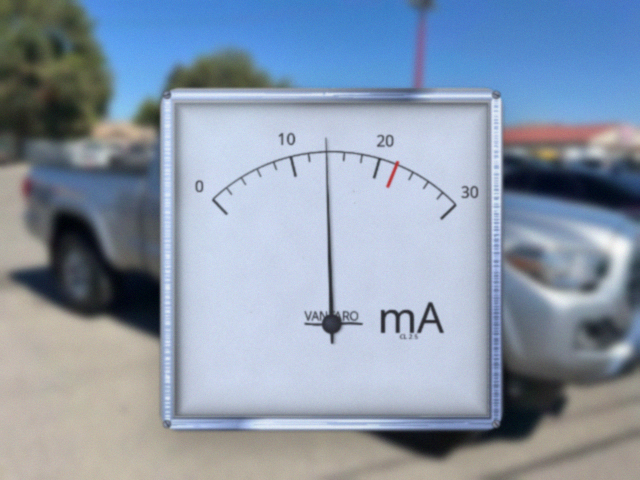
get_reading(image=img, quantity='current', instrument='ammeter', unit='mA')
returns 14 mA
